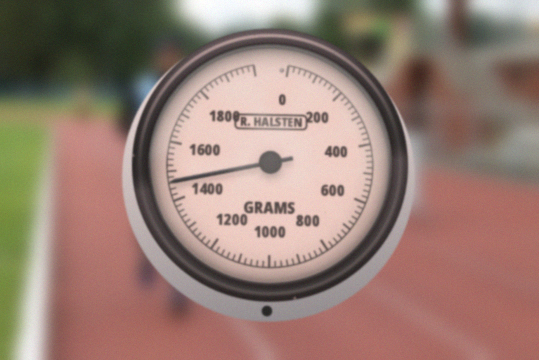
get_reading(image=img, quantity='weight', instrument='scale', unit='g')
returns 1460 g
